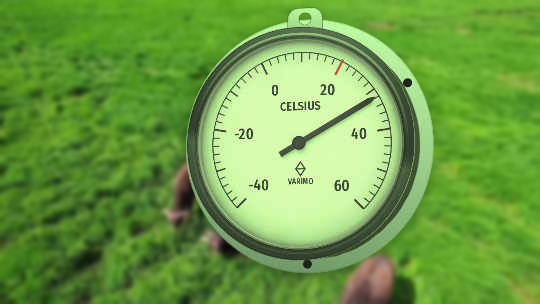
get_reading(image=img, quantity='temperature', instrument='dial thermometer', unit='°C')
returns 32 °C
